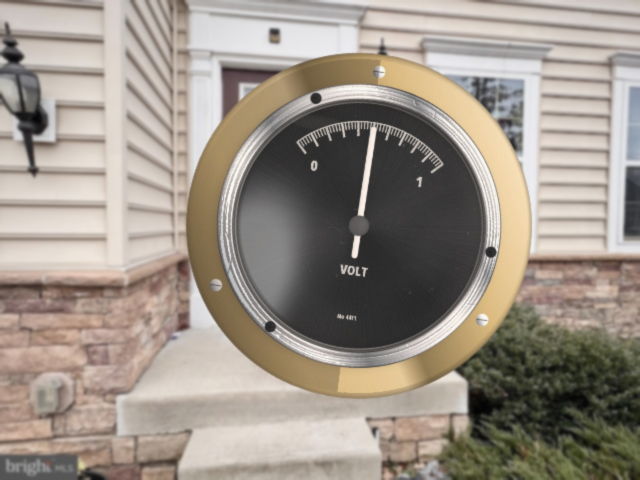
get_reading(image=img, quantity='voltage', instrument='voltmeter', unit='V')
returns 0.5 V
